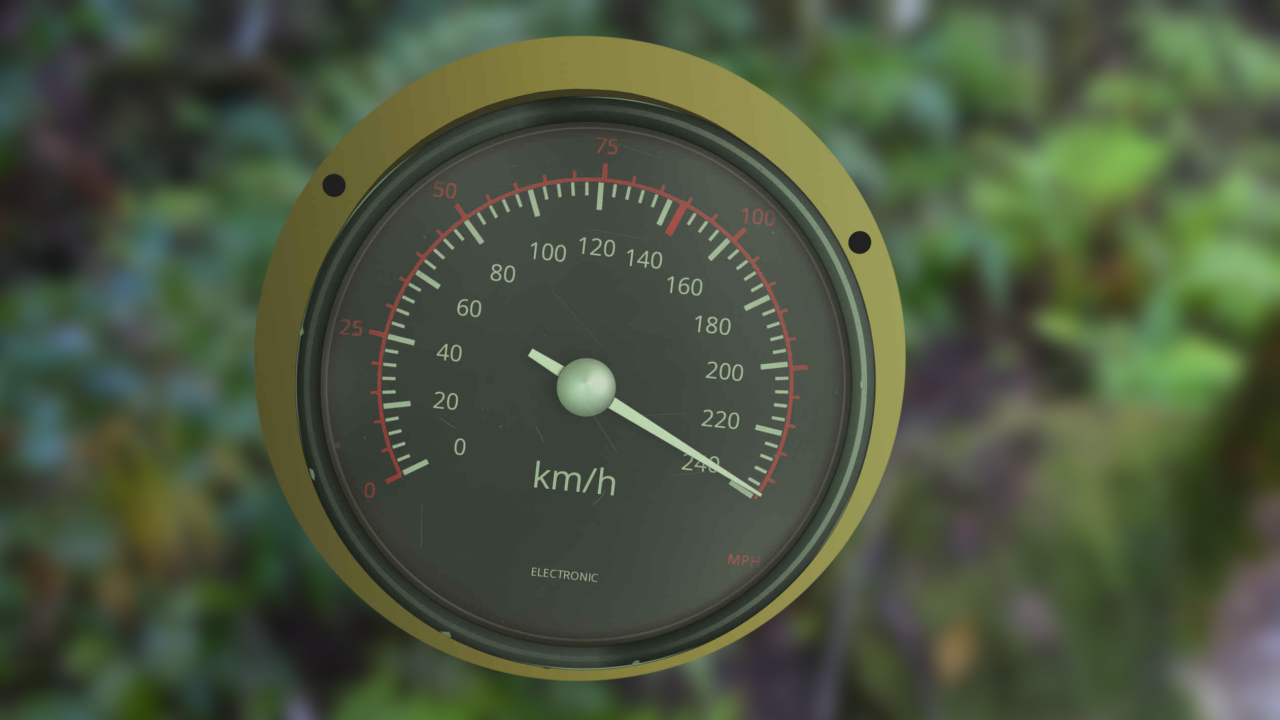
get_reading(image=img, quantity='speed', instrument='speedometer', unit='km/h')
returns 238 km/h
